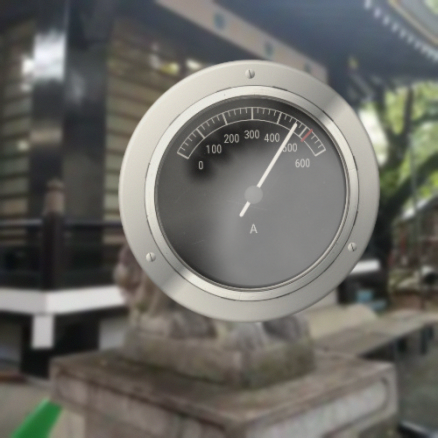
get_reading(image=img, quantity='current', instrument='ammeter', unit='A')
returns 460 A
